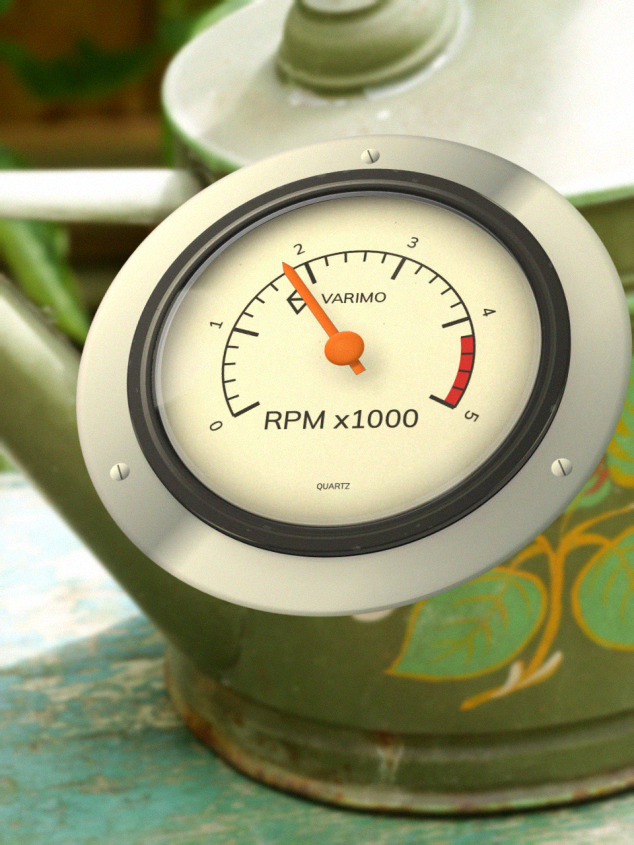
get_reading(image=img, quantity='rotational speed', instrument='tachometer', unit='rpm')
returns 1800 rpm
